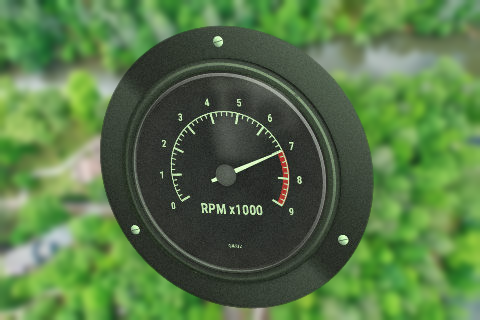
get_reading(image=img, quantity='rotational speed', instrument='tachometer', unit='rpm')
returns 7000 rpm
